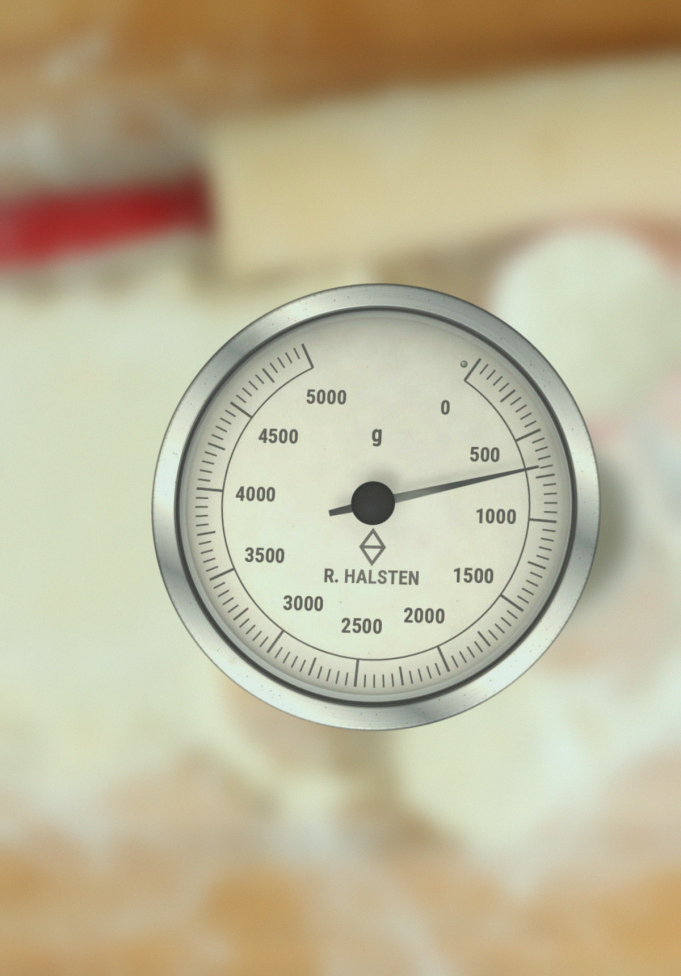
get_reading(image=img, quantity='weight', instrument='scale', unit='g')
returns 700 g
